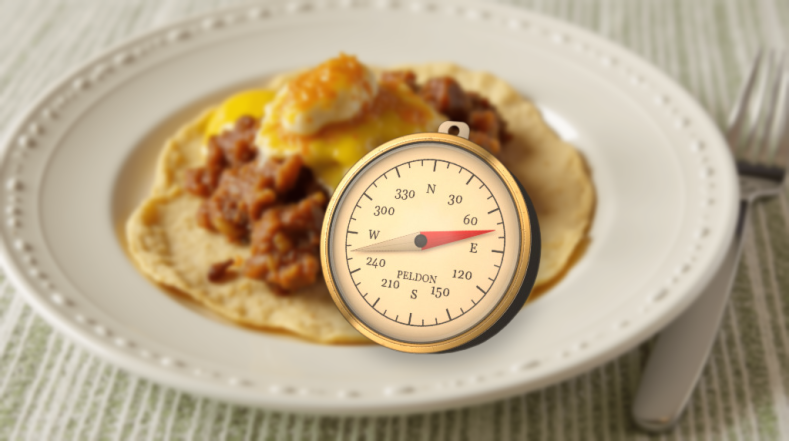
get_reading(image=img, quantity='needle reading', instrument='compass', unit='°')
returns 75 °
